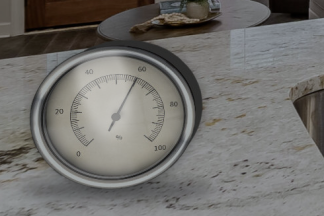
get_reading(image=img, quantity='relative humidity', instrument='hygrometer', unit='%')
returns 60 %
